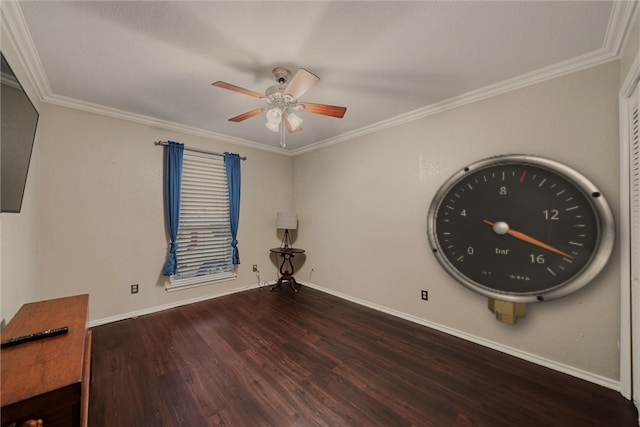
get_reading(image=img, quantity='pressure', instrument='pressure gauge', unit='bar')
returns 14.75 bar
